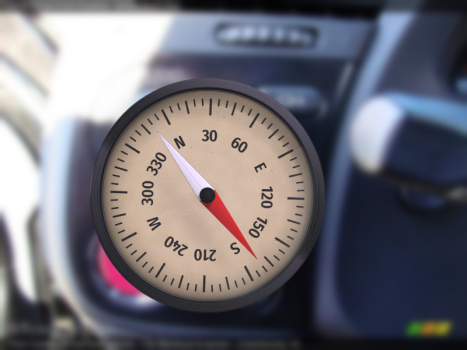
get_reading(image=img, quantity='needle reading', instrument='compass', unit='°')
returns 170 °
